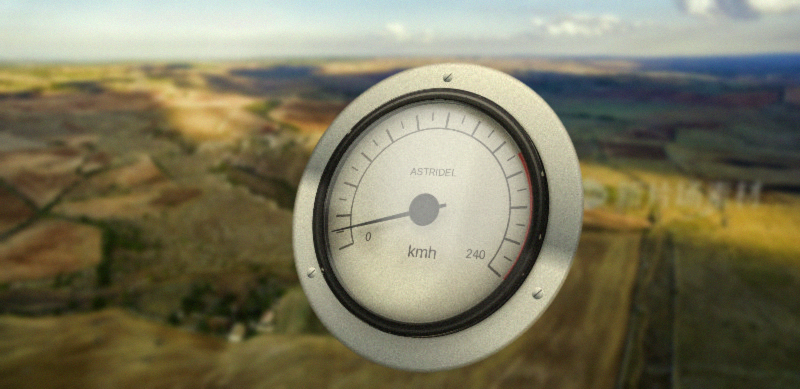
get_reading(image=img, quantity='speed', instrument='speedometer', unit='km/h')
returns 10 km/h
